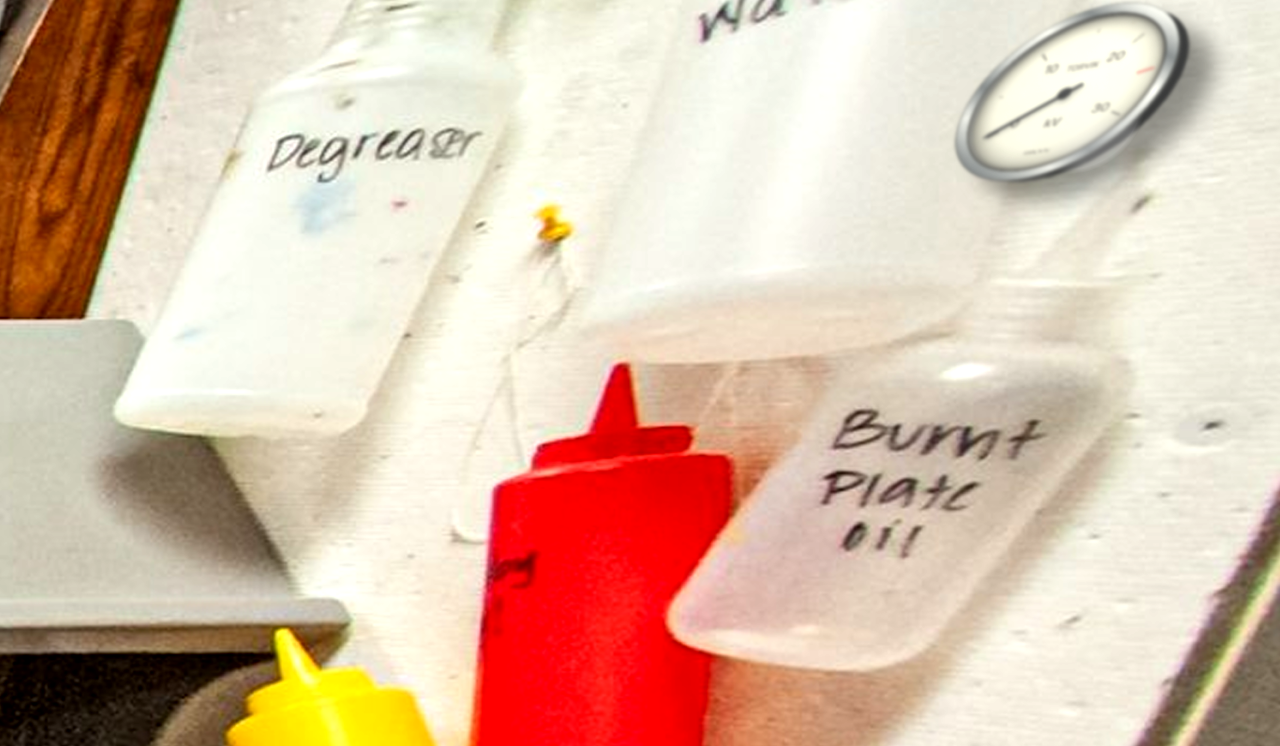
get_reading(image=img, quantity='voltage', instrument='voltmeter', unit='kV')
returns 0 kV
